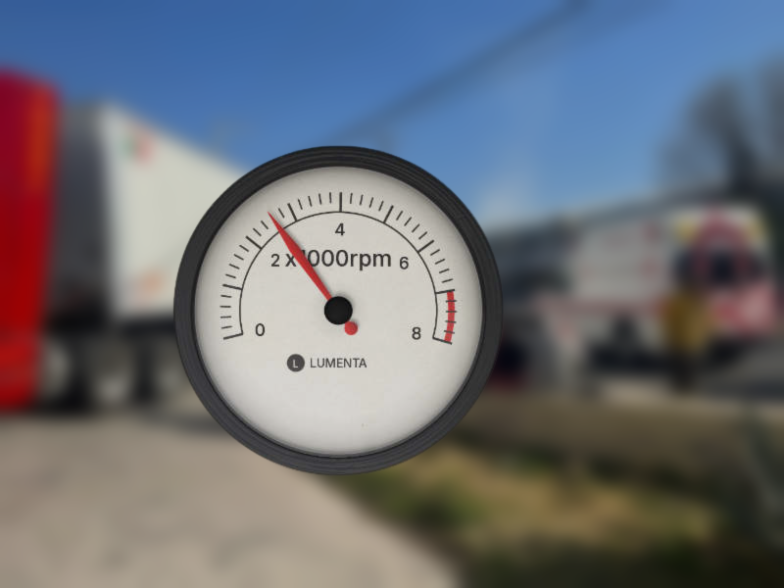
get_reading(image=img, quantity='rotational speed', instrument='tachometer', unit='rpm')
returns 2600 rpm
